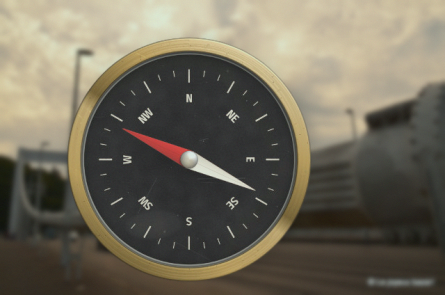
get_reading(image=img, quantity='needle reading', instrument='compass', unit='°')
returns 295 °
